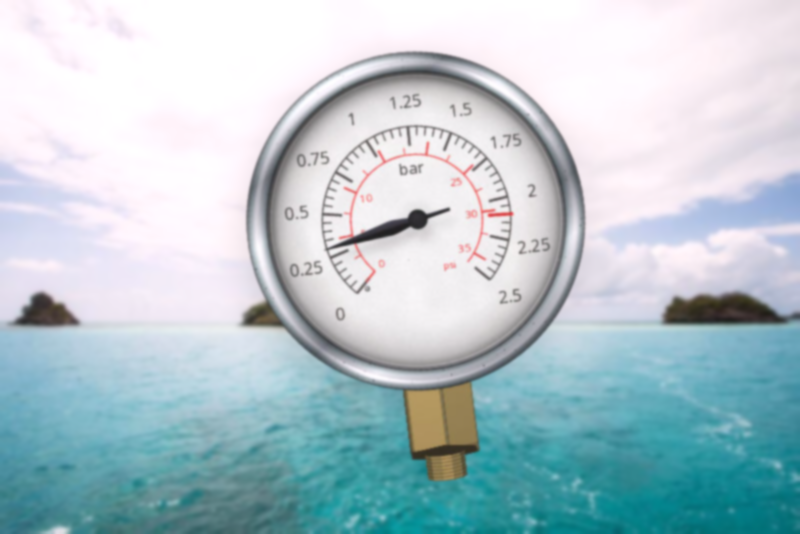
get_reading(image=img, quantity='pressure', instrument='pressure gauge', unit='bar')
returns 0.3 bar
